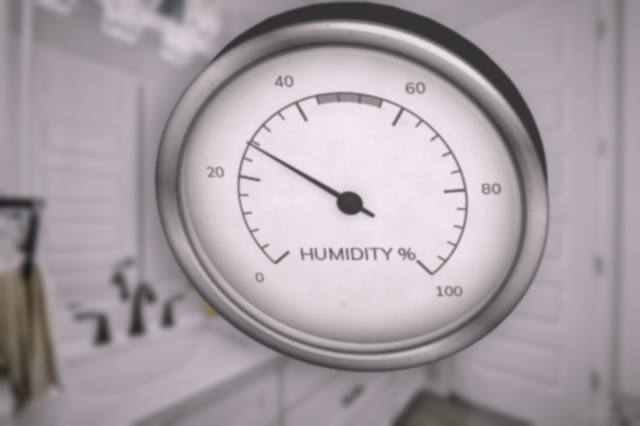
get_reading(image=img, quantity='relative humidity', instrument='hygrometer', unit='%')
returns 28 %
